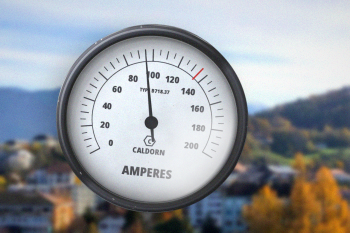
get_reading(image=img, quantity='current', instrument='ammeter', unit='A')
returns 95 A
